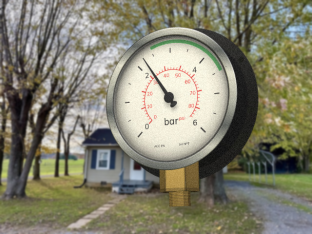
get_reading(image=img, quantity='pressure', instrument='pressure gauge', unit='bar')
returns 2.25 bar
